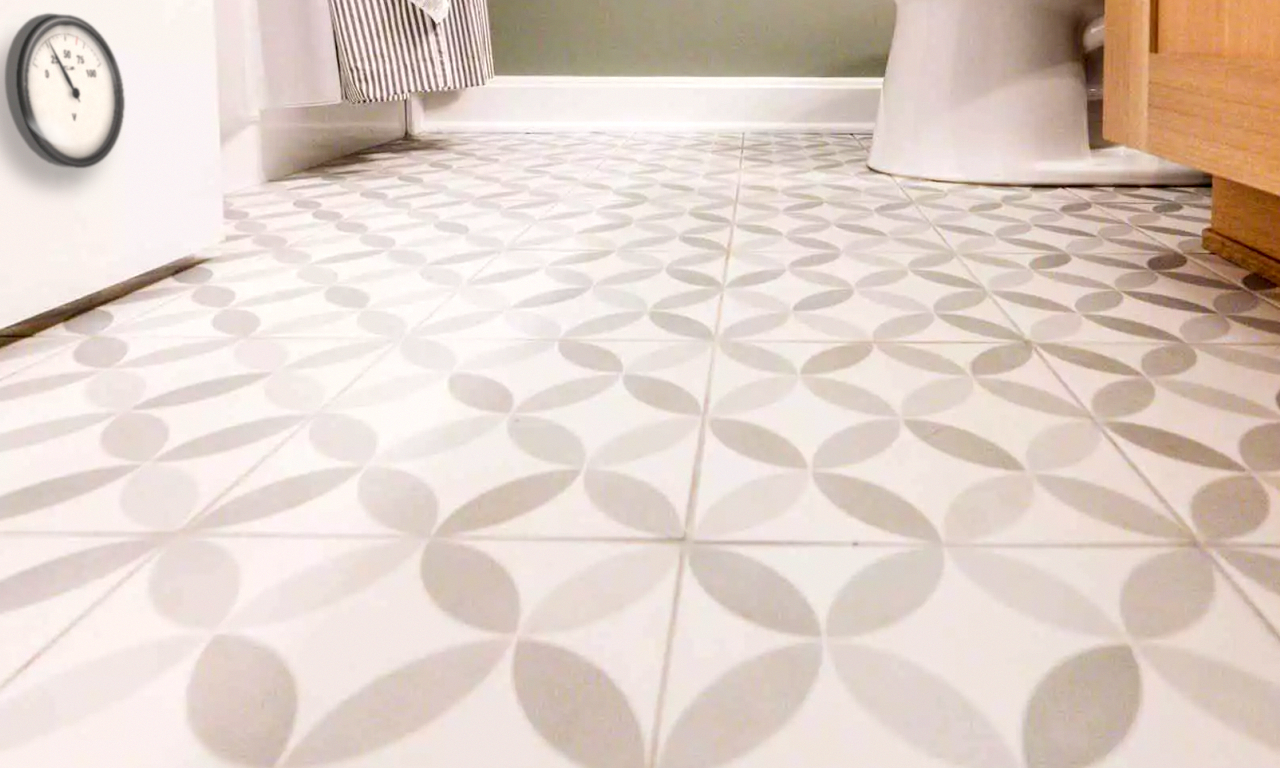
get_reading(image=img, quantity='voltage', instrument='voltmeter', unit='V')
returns 25 V
